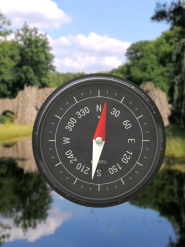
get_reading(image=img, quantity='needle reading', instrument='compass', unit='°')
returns 10 °
